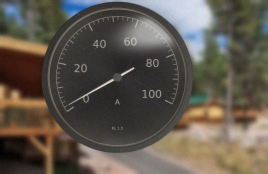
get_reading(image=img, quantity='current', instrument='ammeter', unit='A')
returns 2 A
